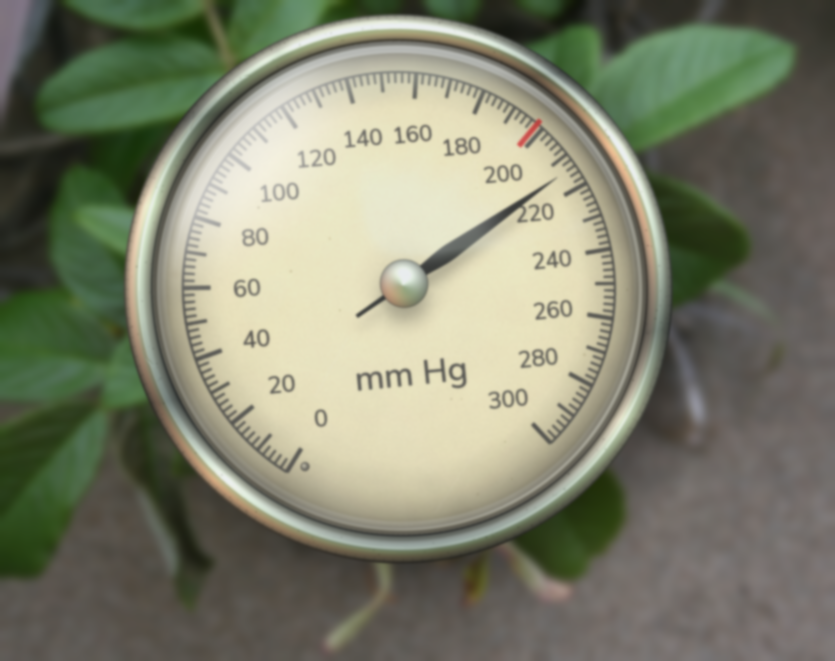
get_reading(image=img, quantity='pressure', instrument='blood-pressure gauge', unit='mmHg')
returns 214 mmHg
